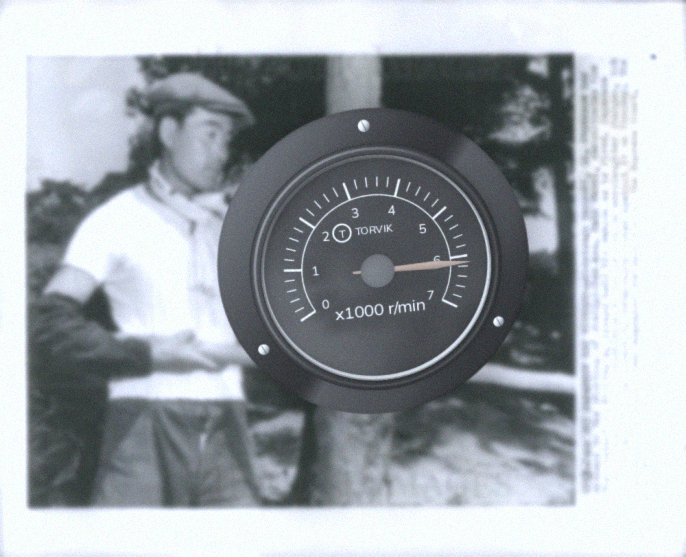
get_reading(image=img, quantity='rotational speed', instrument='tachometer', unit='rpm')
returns 6100 rpm
